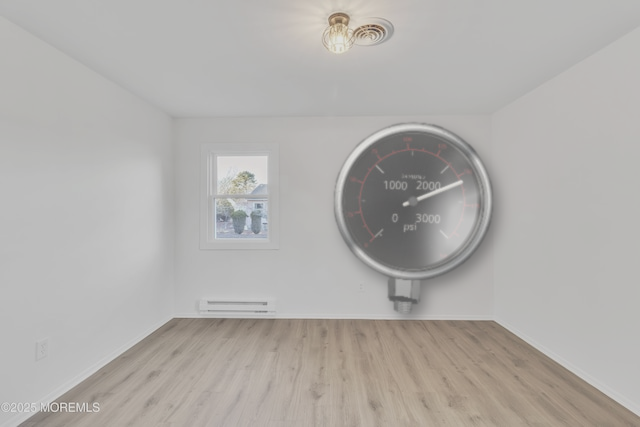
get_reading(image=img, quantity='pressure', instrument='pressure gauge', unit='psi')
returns 2250 psi
